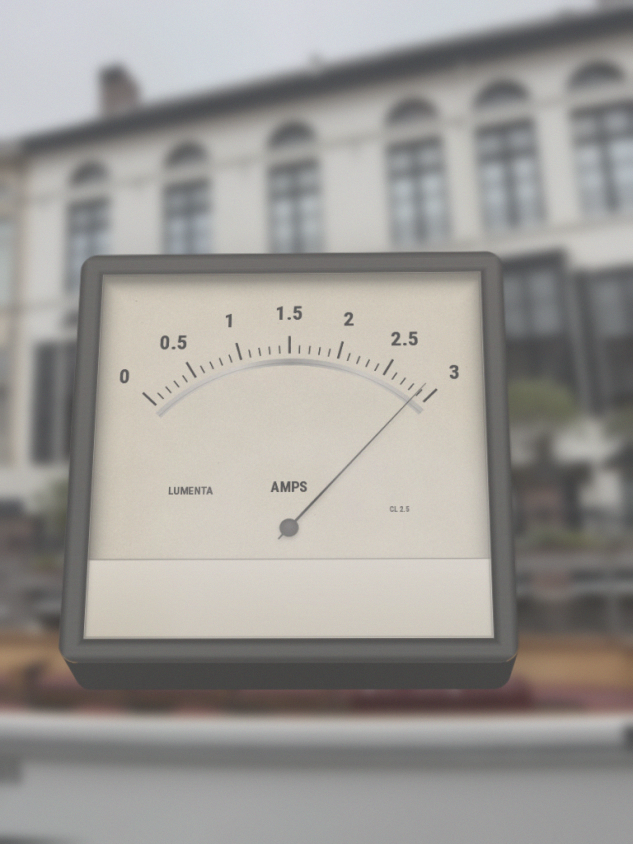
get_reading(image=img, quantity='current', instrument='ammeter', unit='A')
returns 2.9 A
